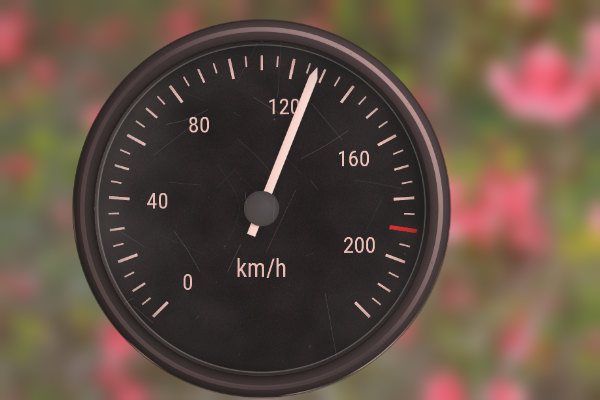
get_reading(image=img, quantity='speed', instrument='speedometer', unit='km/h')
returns 127.5 km/h
